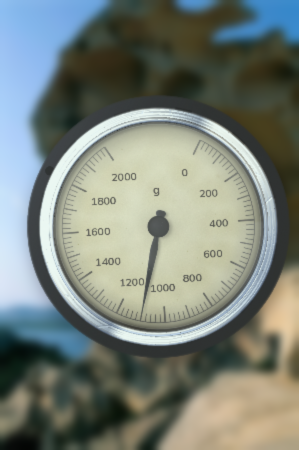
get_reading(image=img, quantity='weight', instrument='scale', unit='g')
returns 1100 g
